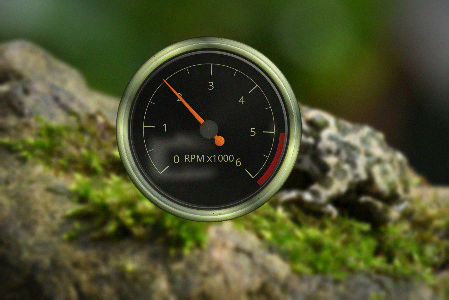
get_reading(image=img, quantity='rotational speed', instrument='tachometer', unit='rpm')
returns 2000 rpm
